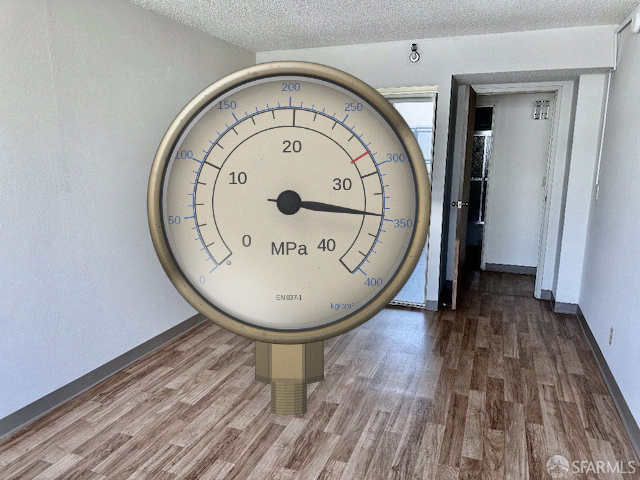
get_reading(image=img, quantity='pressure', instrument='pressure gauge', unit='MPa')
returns 34 MPa
